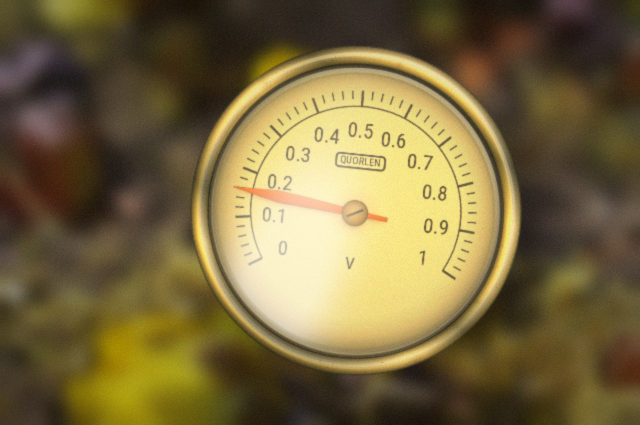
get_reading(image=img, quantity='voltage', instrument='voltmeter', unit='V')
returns 0.16 V
